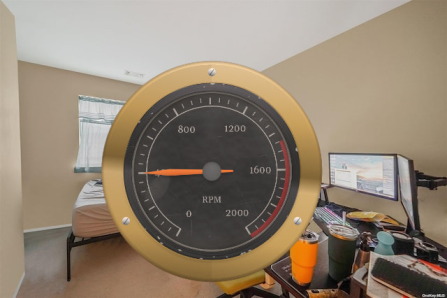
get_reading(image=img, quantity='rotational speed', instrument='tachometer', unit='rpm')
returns 400 rpm
